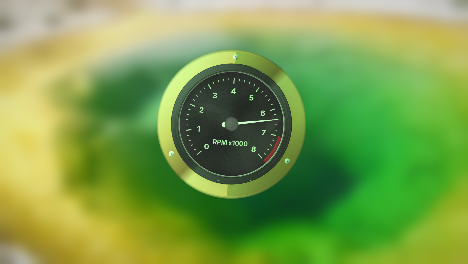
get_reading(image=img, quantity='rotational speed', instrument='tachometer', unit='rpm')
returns 6400 rpm
